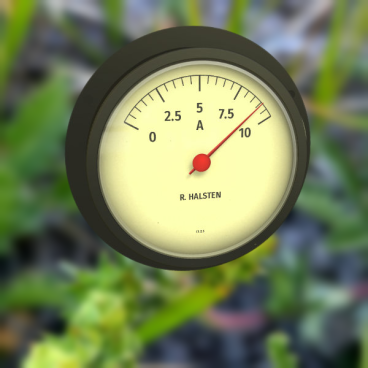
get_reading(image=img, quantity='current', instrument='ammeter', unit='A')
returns 9 A
